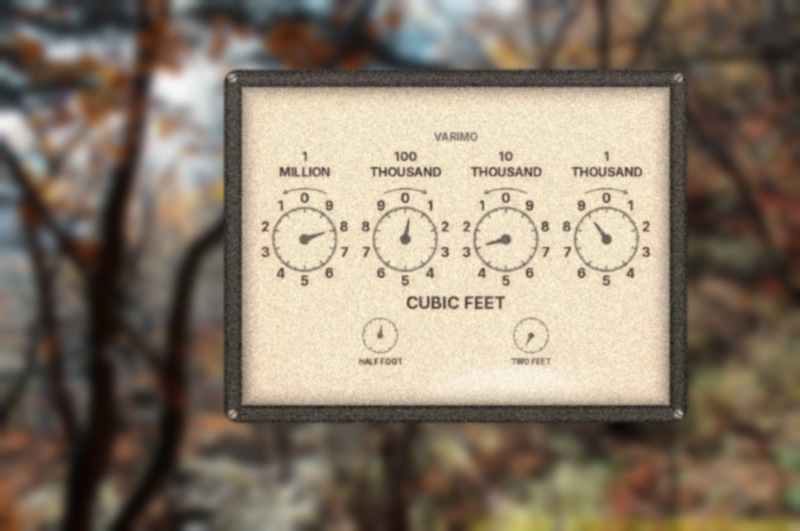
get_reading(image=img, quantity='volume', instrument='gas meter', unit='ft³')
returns 802900 ft³
